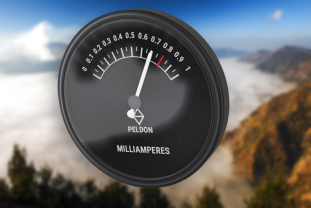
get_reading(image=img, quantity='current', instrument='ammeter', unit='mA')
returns 0.7 mA
